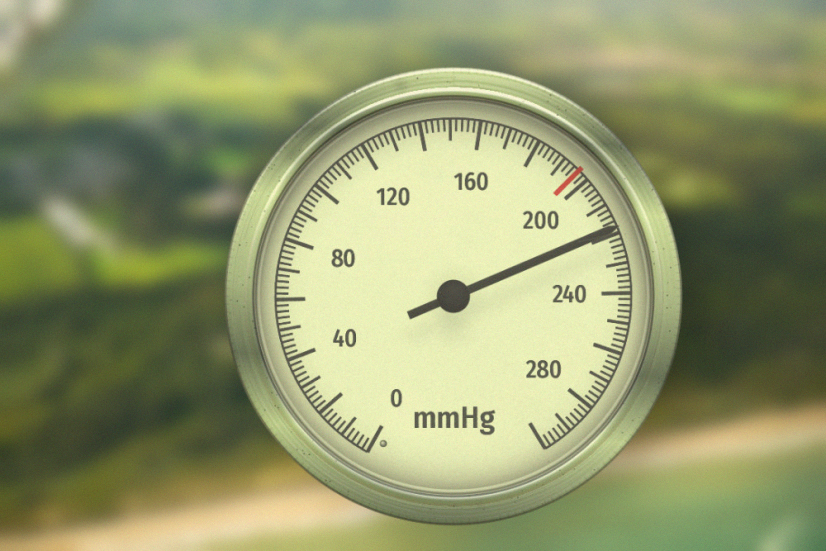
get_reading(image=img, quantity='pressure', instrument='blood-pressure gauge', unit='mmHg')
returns 218 mmHg
